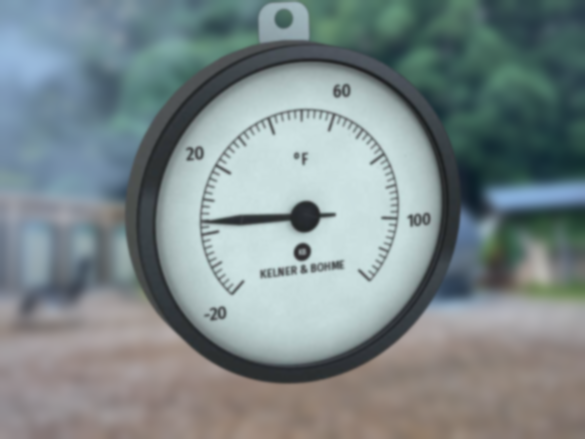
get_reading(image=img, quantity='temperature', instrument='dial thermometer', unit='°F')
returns 4 °F
